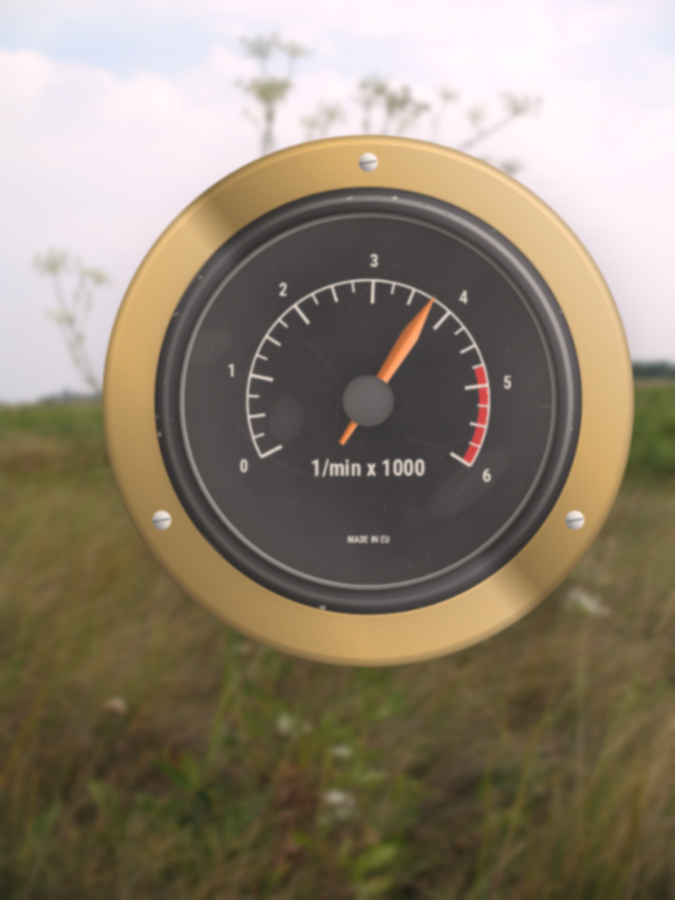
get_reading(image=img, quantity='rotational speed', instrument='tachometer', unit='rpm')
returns 3750 rpm
